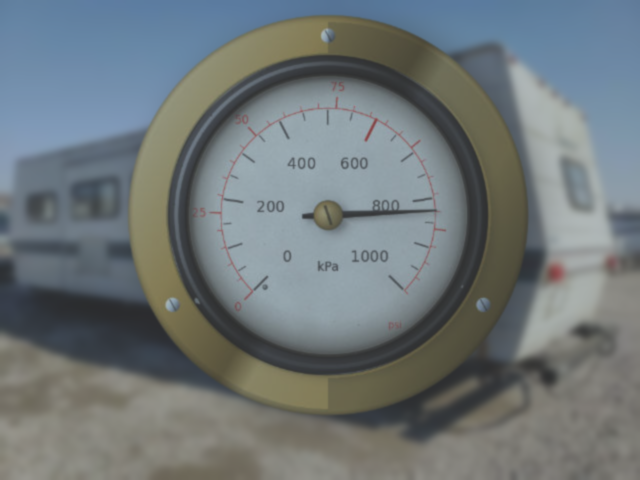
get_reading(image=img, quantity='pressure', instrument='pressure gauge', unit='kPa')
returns 825 kPa
